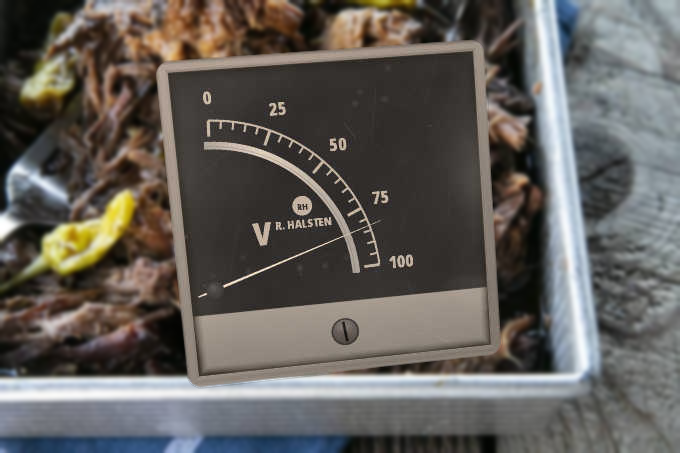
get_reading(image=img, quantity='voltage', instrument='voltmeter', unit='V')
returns 82.5 V
